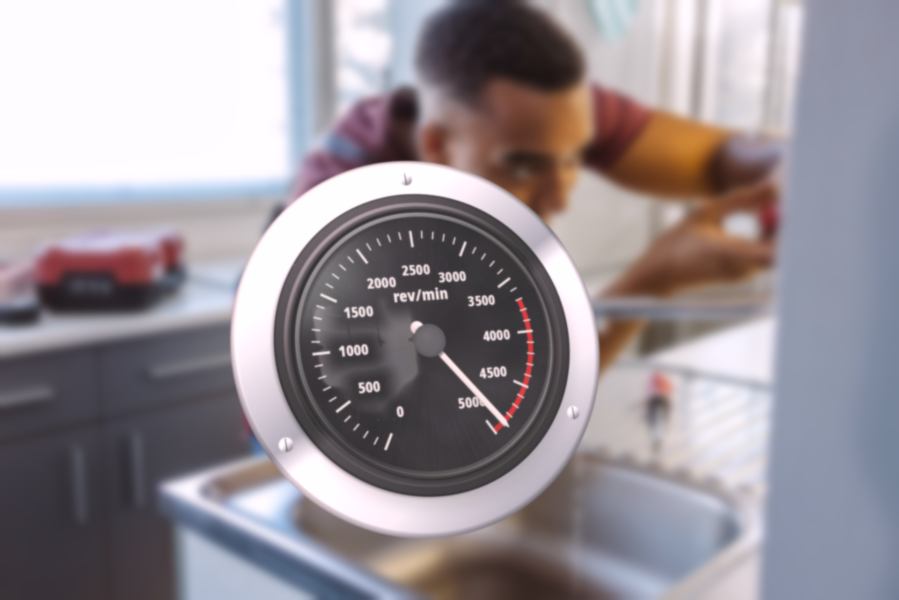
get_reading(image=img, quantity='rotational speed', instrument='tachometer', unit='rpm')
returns 4900 rpm
